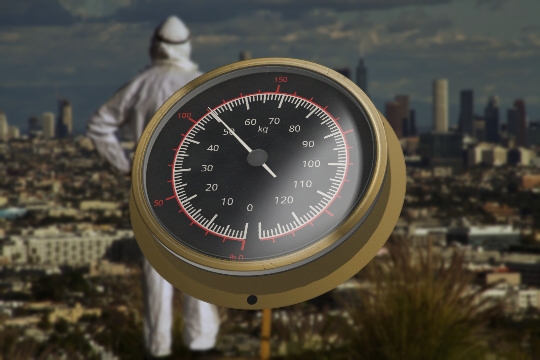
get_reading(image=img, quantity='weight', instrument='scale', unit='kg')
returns 50 kg
